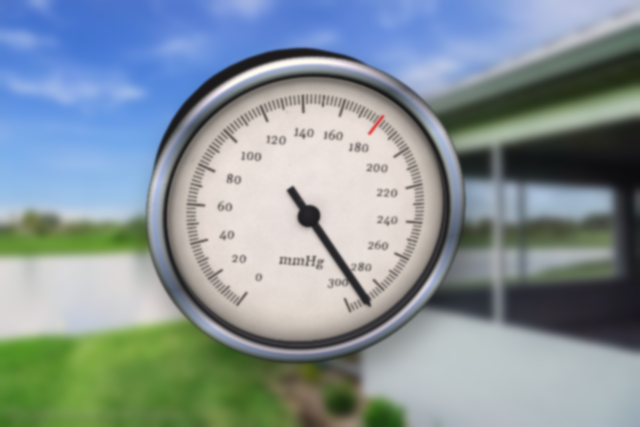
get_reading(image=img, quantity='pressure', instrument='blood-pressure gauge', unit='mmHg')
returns 290 mmHg
